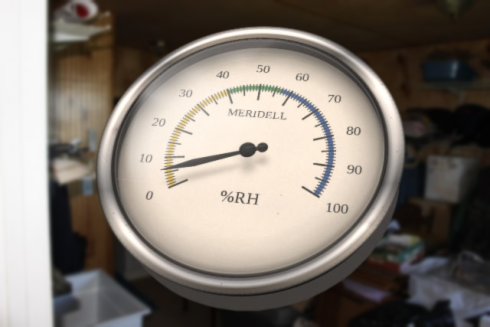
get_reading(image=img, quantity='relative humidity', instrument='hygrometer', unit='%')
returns 5 %
